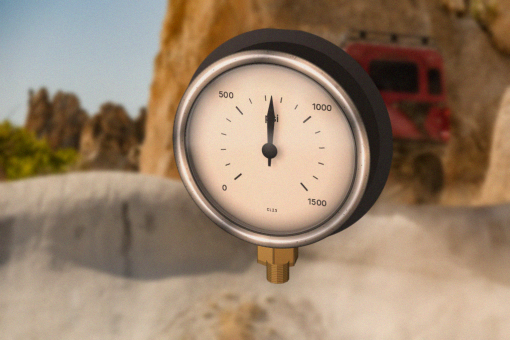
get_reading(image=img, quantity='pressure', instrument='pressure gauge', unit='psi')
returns 750 psi
